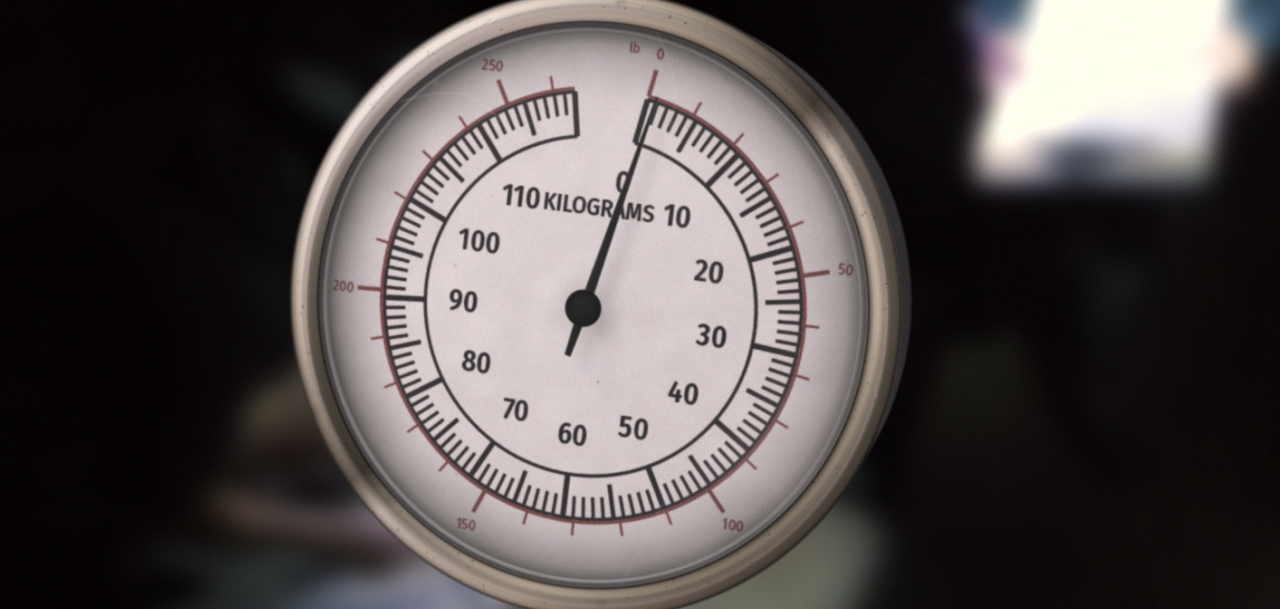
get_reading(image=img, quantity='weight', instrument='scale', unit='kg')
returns 1 kg
